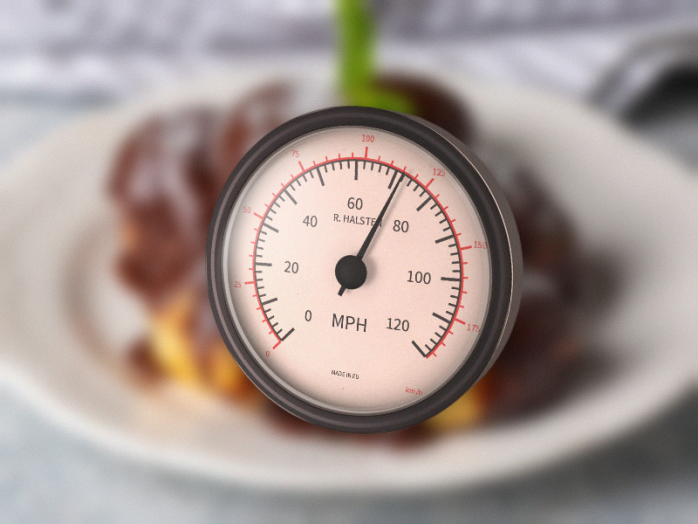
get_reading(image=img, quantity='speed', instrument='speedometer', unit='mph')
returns 72 mph
